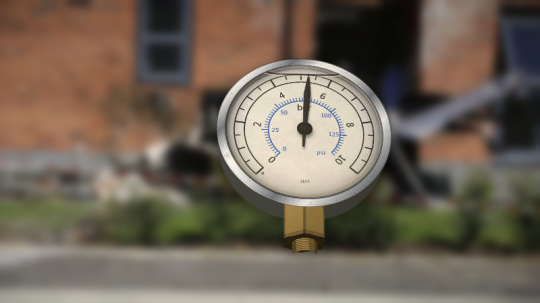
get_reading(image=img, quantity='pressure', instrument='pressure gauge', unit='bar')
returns 5.25 bar
